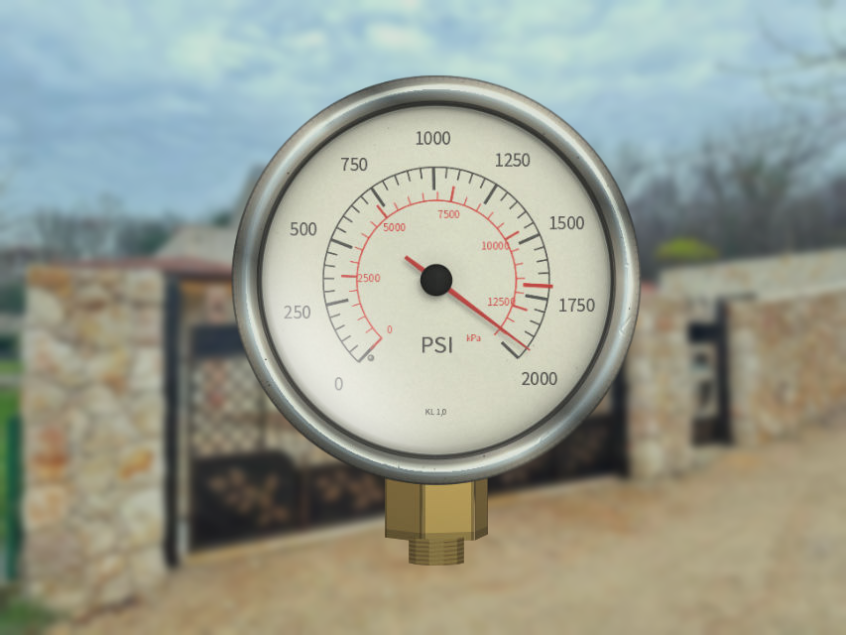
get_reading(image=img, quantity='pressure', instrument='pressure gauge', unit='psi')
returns 1950 psi
